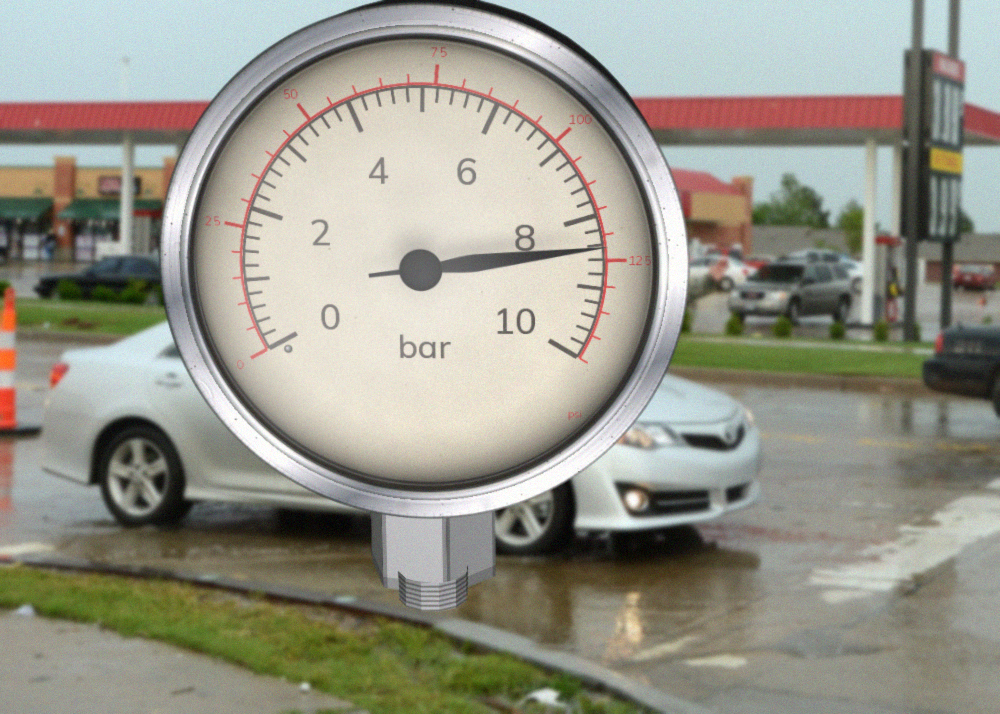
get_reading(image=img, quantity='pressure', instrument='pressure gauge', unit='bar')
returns 8.4 bar
